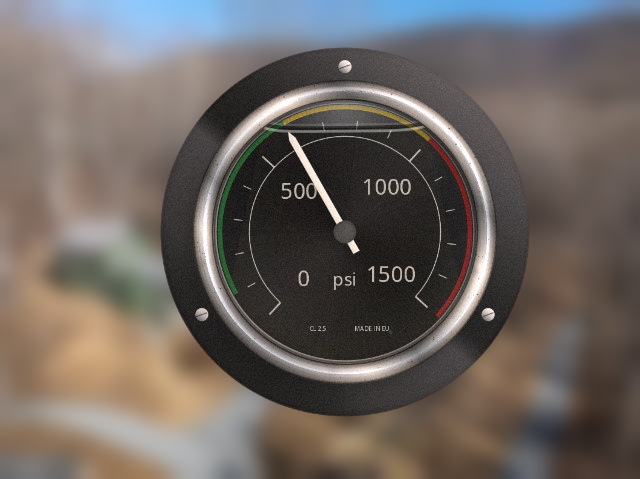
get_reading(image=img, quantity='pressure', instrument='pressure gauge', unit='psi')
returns 600 psi
